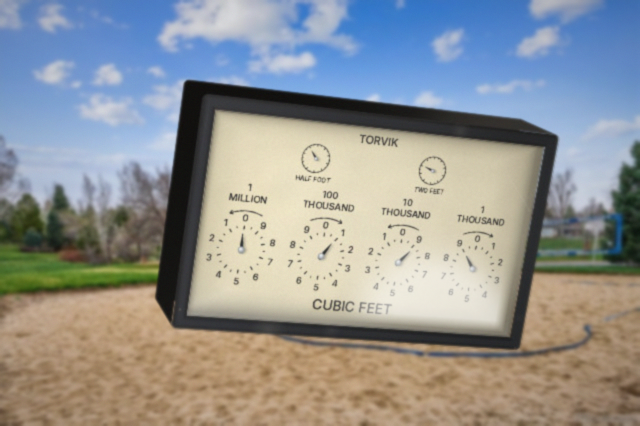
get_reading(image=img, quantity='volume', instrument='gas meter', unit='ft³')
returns 8900 ft³
